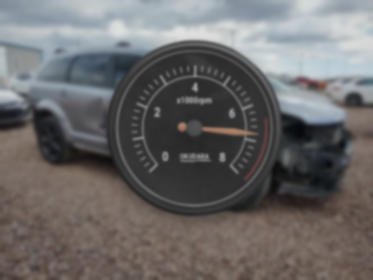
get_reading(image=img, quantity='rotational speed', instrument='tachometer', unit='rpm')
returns 6800 rpm
